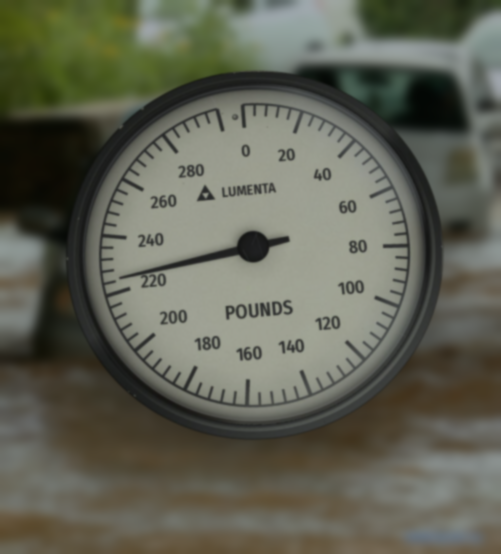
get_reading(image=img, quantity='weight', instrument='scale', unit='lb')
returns 224 lb
